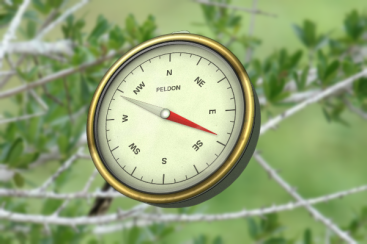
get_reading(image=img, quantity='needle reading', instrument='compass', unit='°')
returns 115 °
